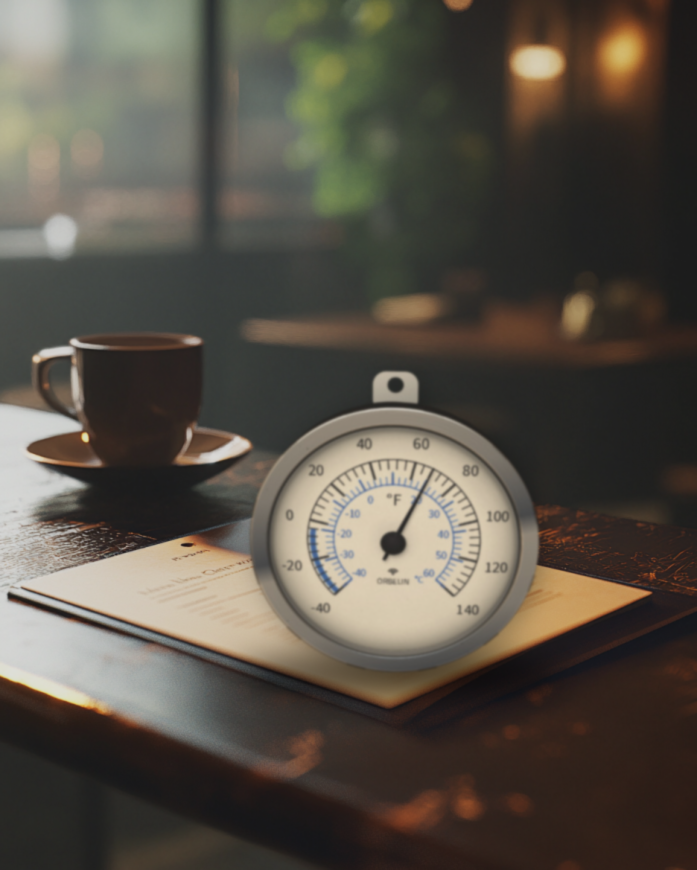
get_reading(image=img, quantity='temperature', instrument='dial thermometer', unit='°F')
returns 68 °F
